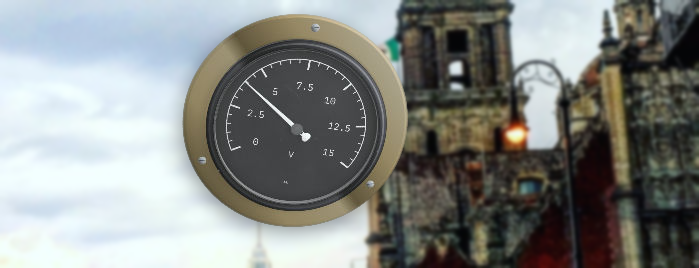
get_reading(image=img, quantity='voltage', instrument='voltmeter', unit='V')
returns 4 V
